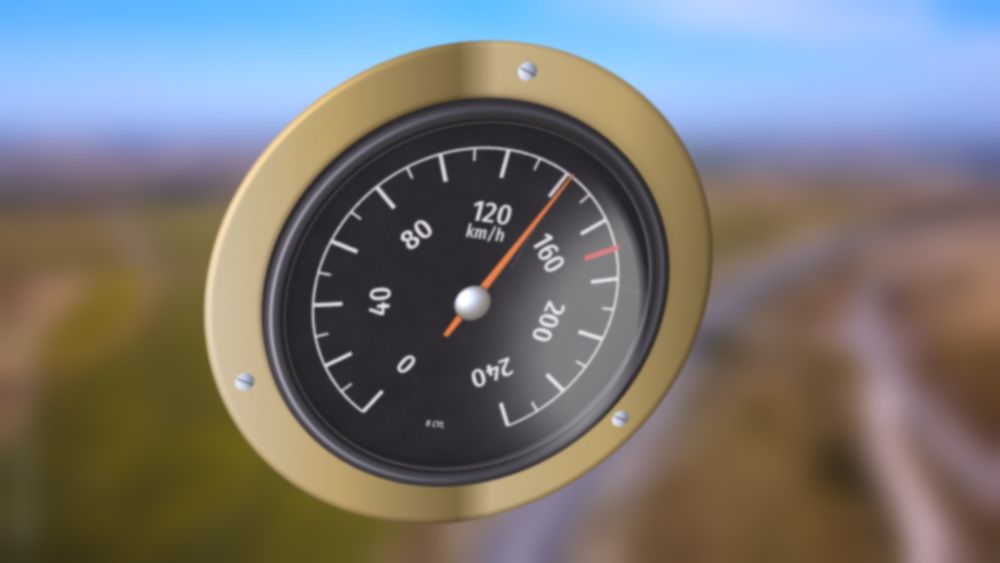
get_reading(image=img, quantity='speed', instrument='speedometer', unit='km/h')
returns 140 km/h
